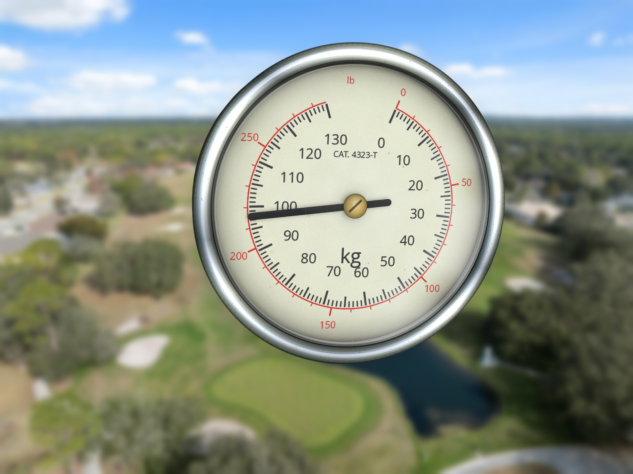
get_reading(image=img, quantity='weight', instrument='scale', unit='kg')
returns 98 kg
